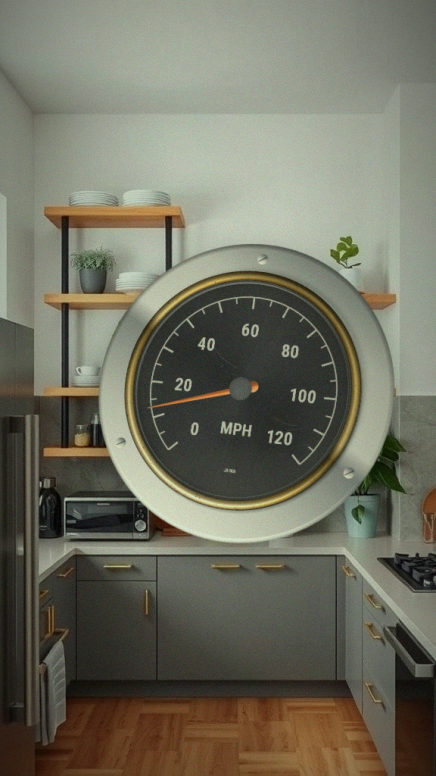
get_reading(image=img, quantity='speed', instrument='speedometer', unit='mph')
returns 12.5 mph
